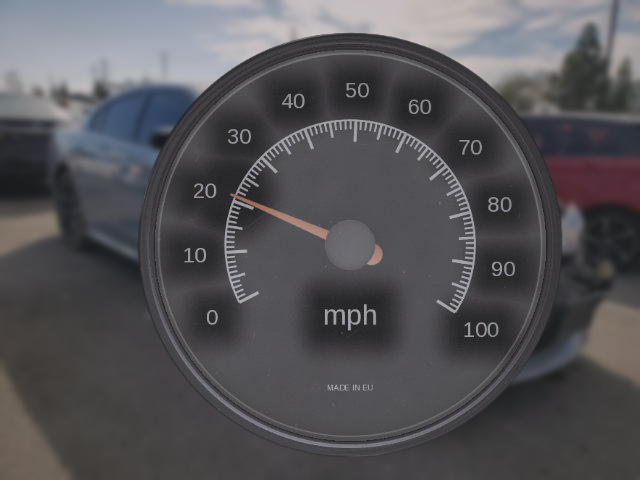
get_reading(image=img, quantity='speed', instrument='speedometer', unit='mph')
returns 21 mph
